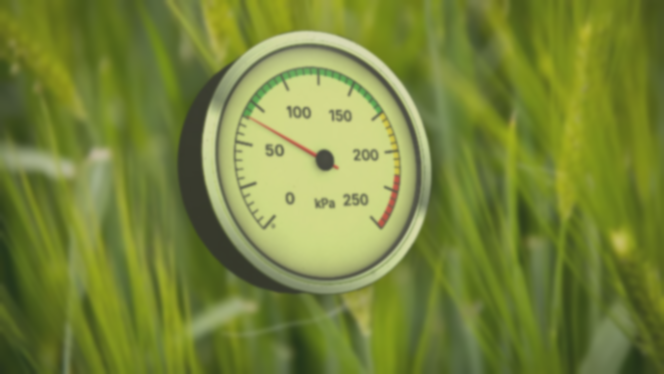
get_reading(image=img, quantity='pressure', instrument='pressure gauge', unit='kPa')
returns 65 kPa
